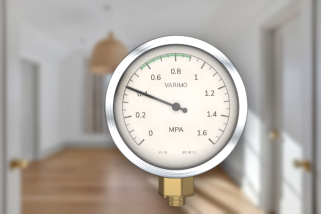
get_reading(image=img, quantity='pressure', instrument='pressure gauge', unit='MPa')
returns 0.4 MPa
